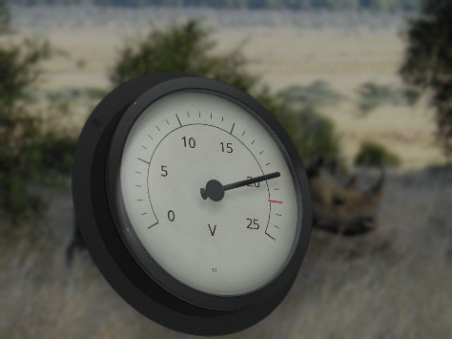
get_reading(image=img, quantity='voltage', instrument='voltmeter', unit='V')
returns 20 V
